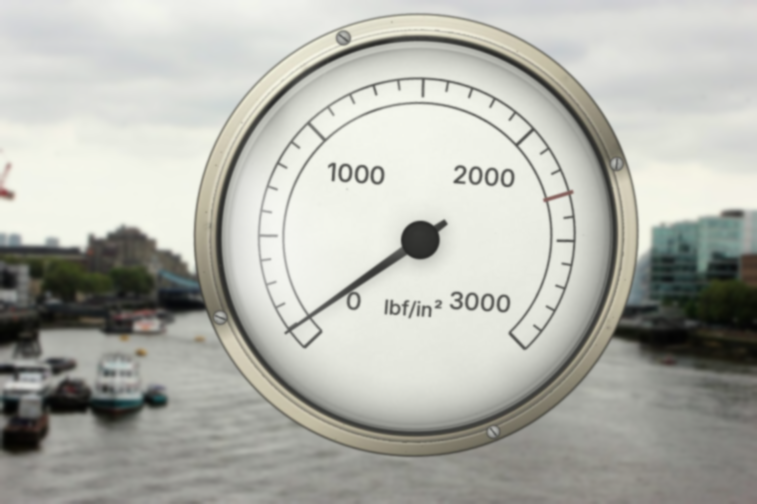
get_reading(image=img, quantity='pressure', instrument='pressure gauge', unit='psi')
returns 100 psi
